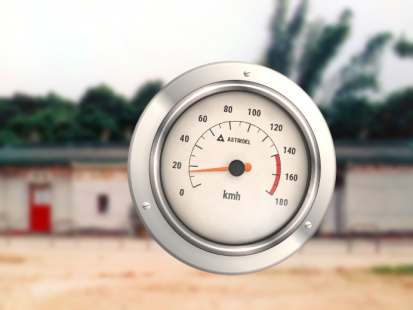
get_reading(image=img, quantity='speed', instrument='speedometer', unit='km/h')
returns 15 km/h
